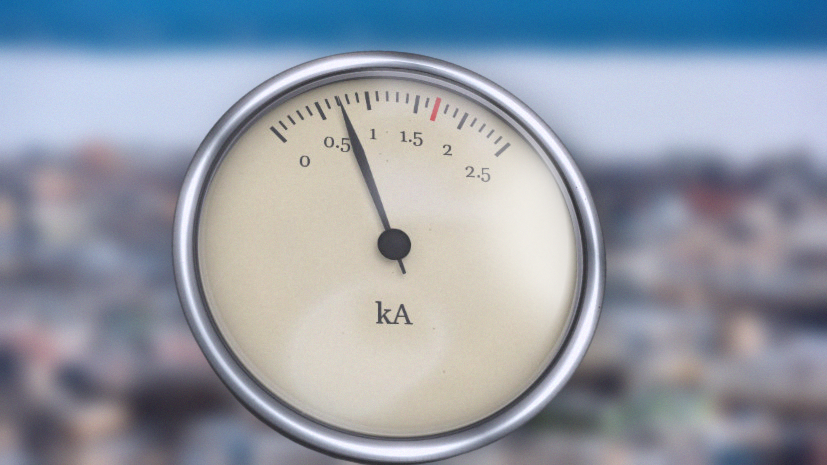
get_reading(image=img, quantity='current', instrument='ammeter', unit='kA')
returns 0.7 kA
